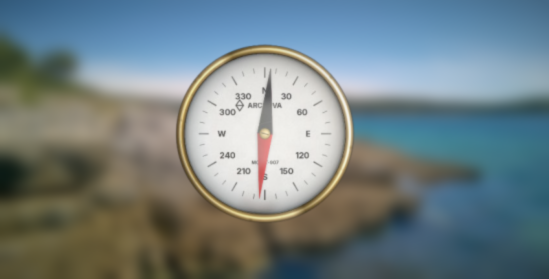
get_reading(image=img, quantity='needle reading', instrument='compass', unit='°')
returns 185 °
